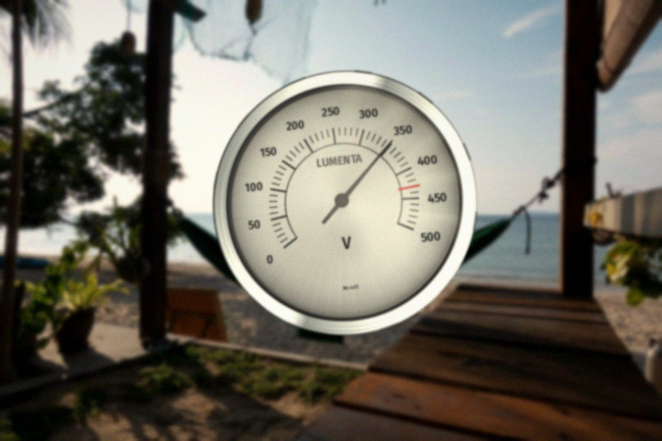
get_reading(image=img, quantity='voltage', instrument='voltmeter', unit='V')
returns 350 V
